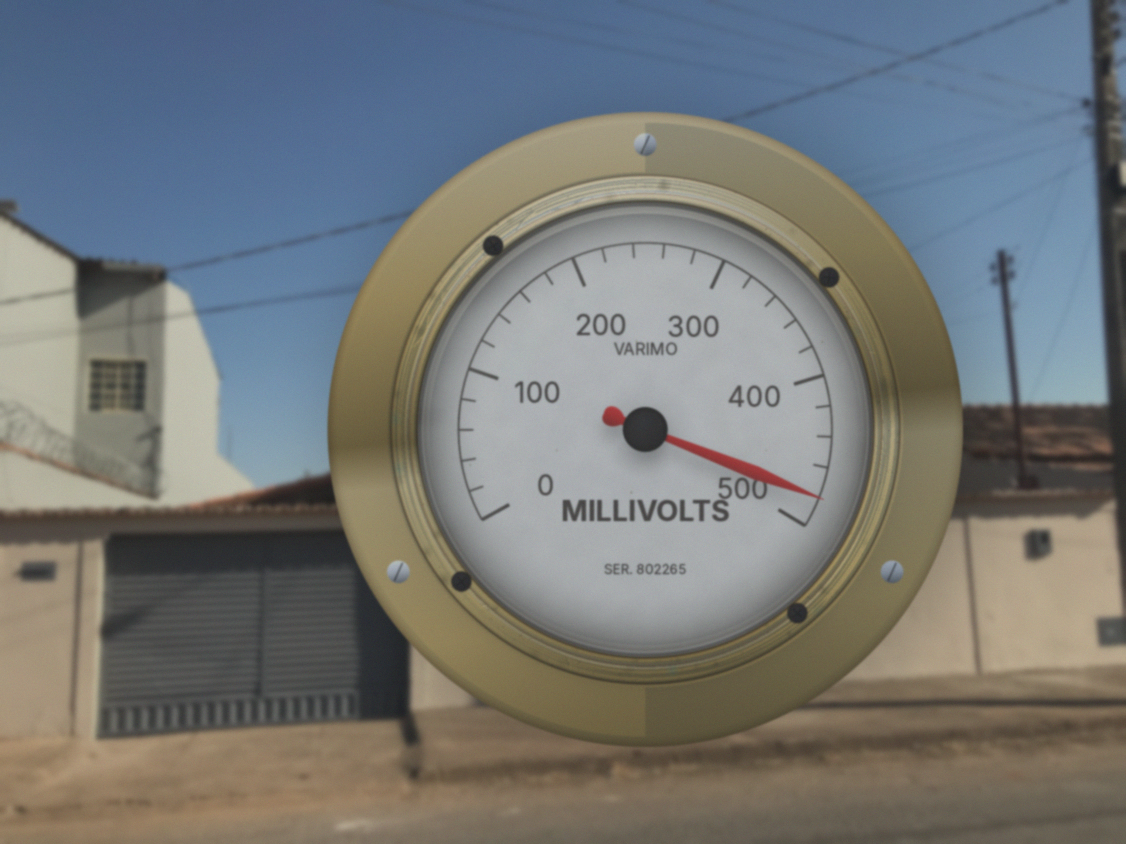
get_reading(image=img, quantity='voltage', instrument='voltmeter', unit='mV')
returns 480 mV
